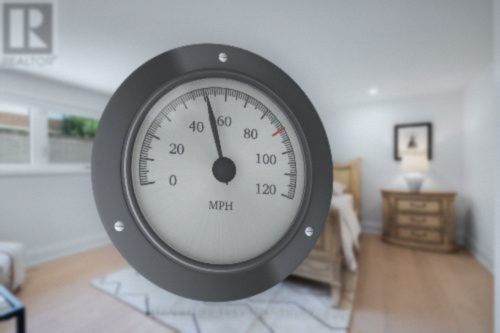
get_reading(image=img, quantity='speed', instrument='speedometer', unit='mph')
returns 50 mph
